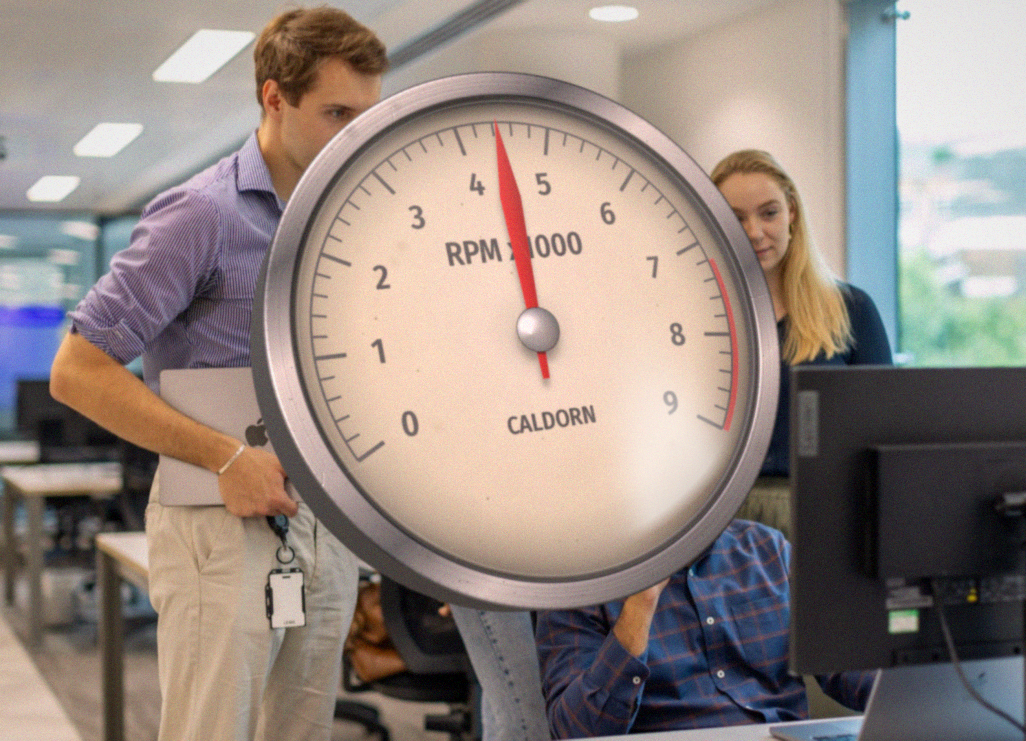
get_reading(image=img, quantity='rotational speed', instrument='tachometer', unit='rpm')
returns 4400 rpm
